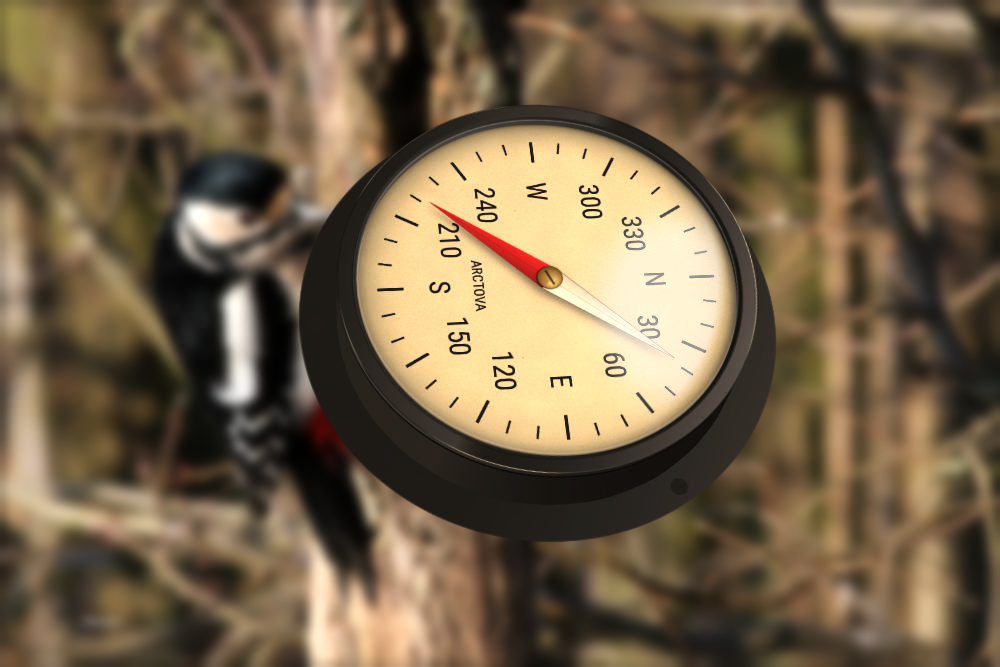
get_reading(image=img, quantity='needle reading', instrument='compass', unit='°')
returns 220 °
